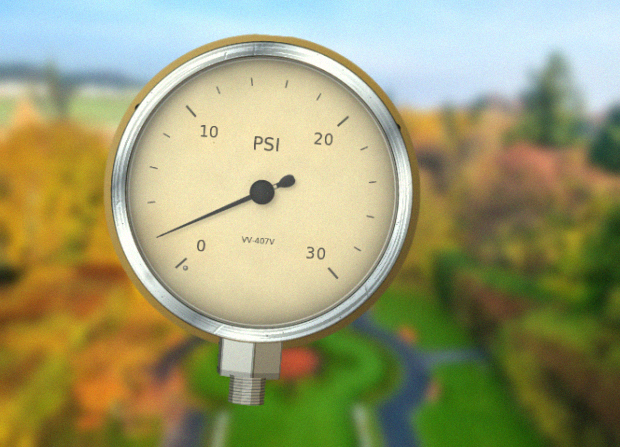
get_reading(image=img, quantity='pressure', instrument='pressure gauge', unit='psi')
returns 2 psi
